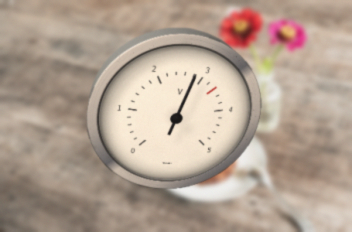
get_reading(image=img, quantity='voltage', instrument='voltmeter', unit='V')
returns 2.8 V
